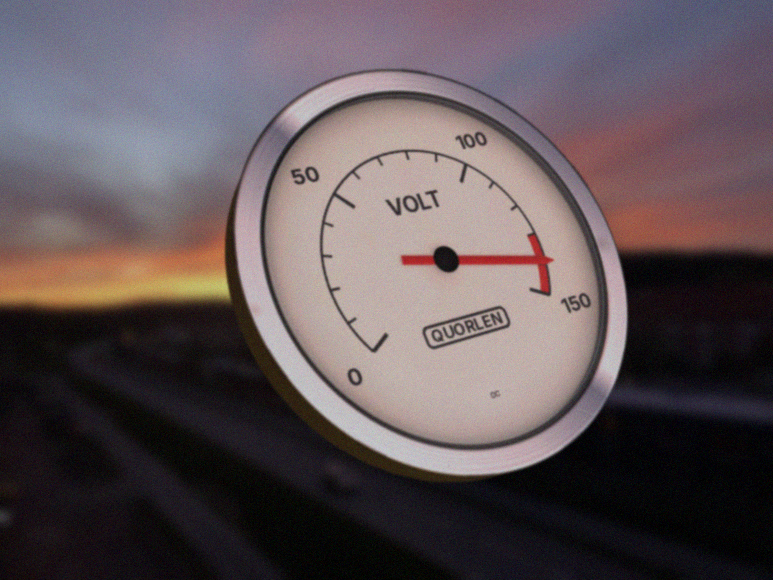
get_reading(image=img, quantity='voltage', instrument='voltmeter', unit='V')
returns 140 V
